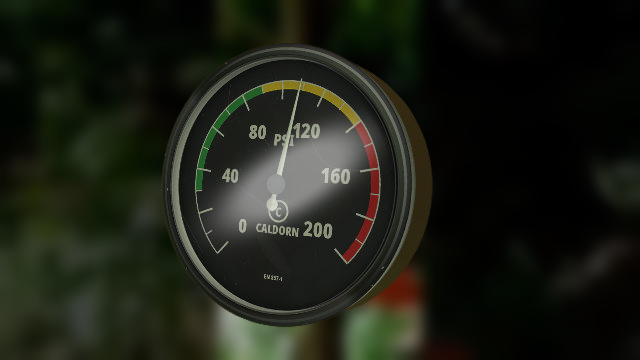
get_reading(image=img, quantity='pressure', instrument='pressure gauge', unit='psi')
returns 110 psi
